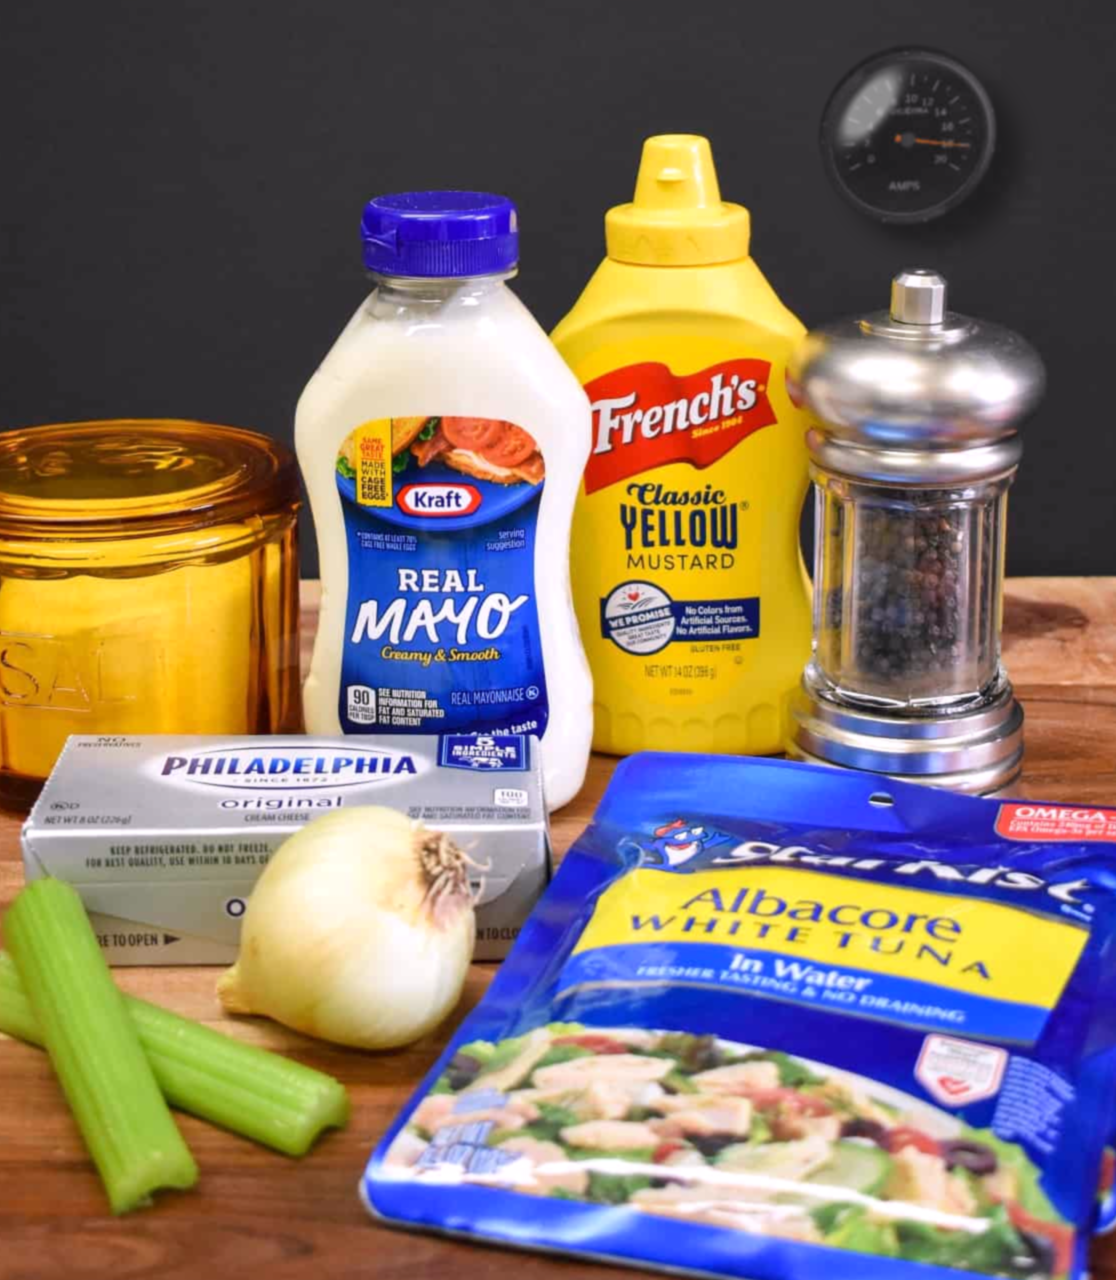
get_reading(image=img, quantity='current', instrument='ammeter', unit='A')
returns 18 A
